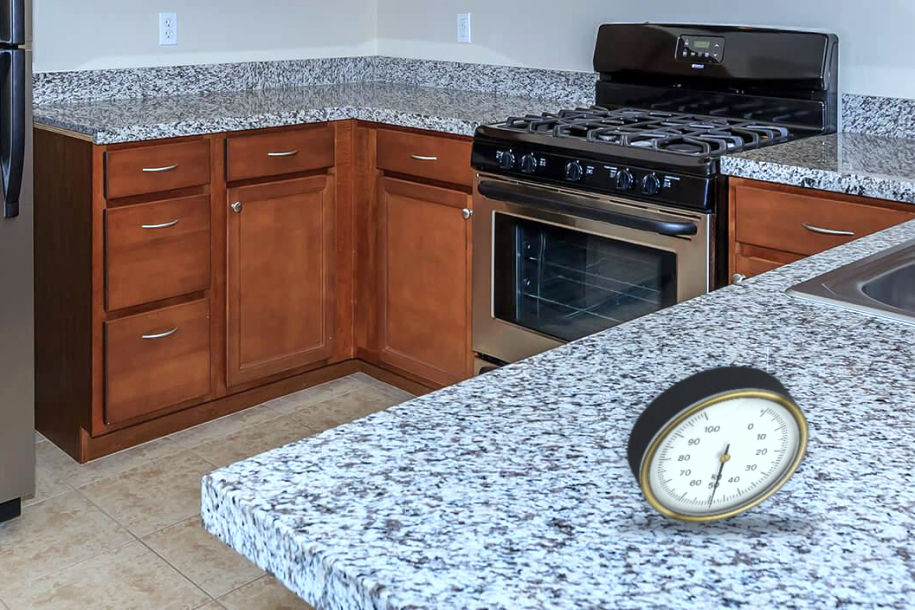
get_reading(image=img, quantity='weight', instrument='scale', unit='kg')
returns 50 kg
